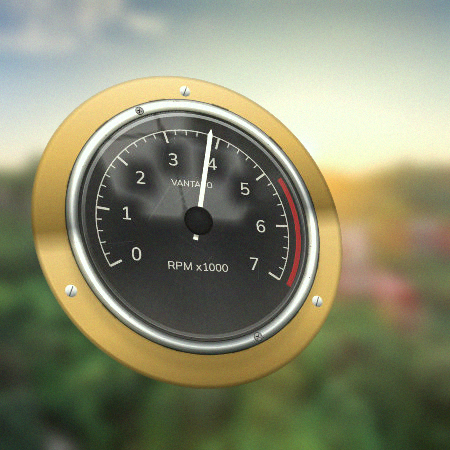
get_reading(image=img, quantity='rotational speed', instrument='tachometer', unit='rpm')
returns 3800 rpm
